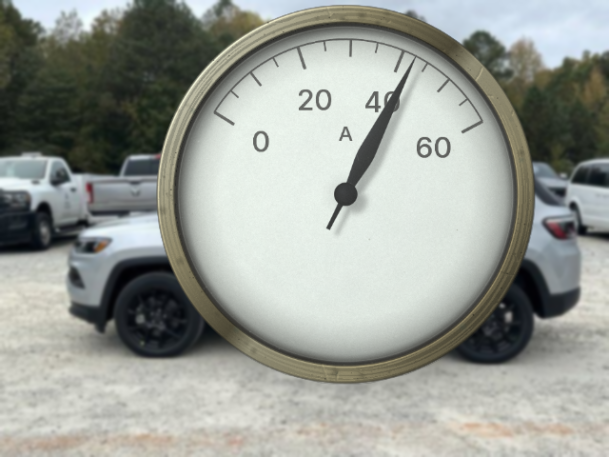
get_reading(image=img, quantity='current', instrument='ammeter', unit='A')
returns 42.5 A
